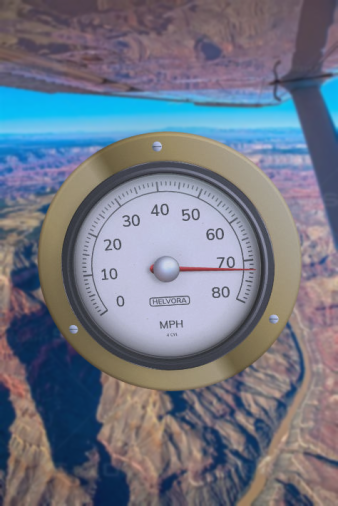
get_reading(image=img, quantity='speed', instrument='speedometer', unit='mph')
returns 72 mph
